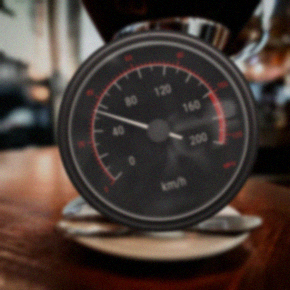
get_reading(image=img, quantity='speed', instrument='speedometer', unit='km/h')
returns 55 km/h
